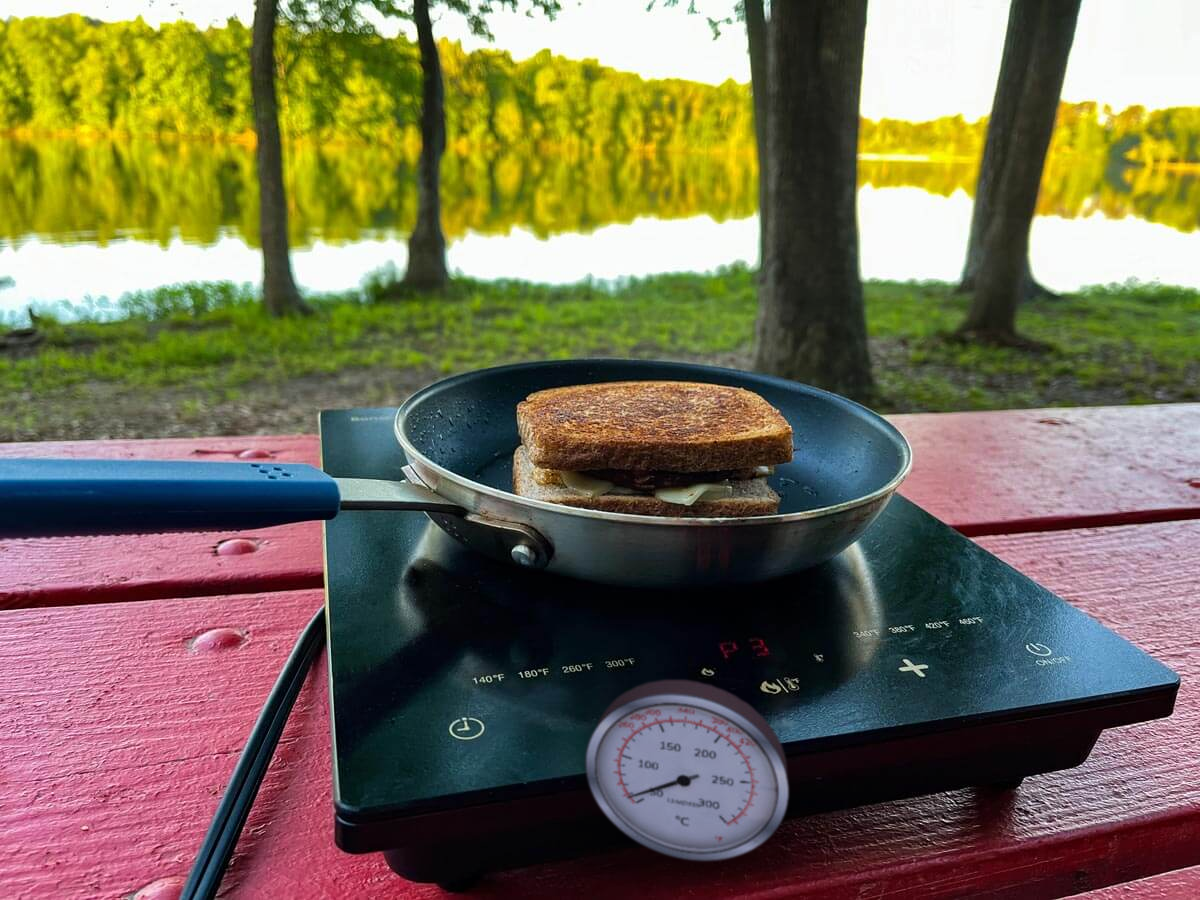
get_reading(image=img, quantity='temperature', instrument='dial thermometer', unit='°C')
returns 60 °C
